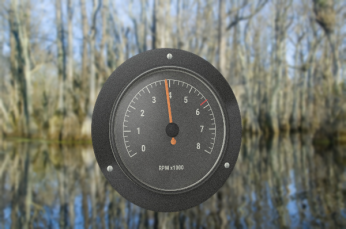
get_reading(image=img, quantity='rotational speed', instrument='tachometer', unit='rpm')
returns 3800 rpm
